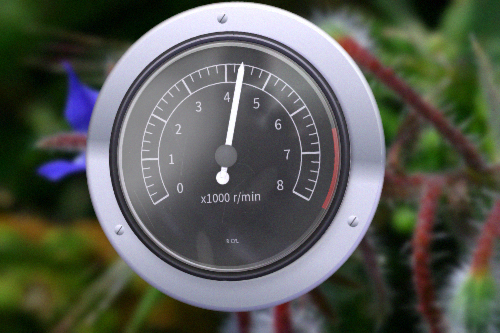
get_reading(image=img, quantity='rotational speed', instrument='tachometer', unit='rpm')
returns 4400 rpm
